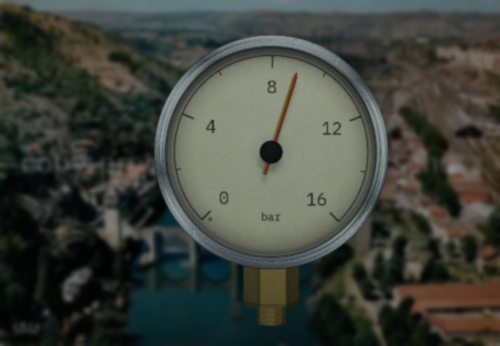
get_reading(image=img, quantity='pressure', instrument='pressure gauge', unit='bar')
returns 9 bar
